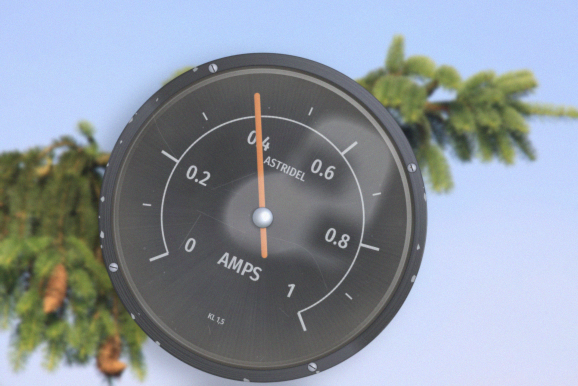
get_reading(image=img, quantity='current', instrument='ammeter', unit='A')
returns 0.4 A
